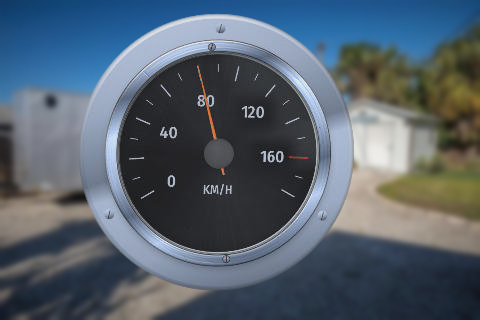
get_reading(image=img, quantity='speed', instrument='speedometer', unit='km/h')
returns 80 km/h
